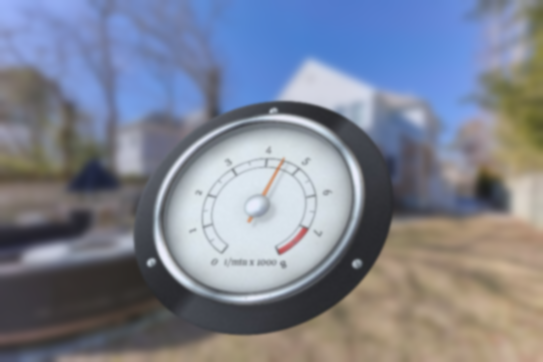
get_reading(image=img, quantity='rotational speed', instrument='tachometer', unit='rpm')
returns 4500 rpm
